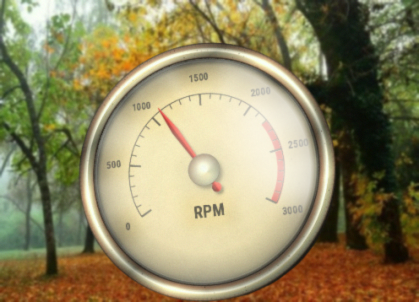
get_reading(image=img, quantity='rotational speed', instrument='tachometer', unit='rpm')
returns 1100 rpm
